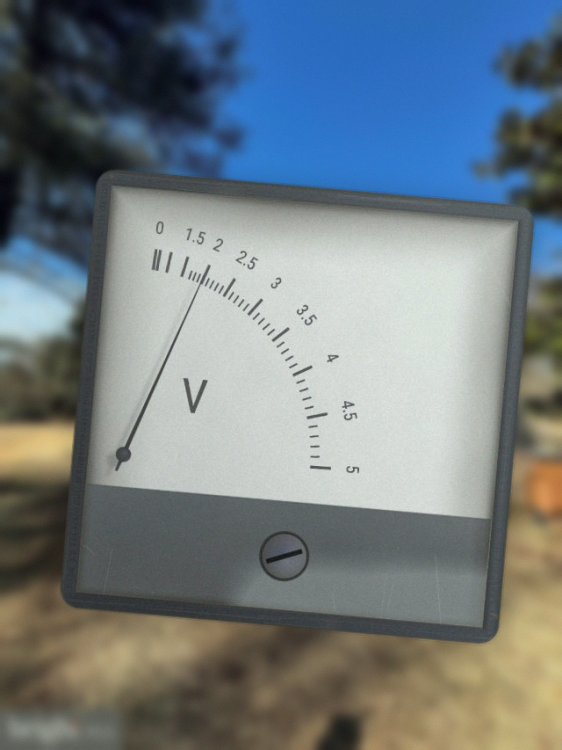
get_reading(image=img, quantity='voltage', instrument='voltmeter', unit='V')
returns 2 V
